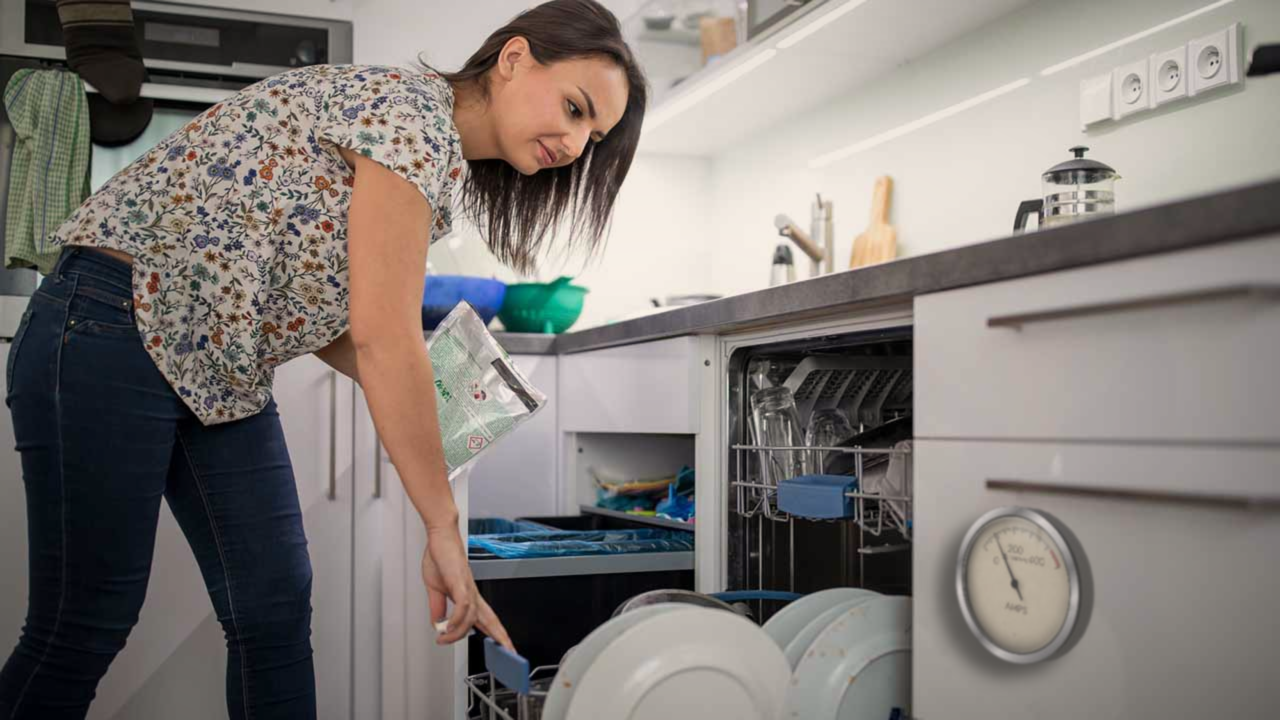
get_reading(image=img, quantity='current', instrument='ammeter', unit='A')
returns 100 A
